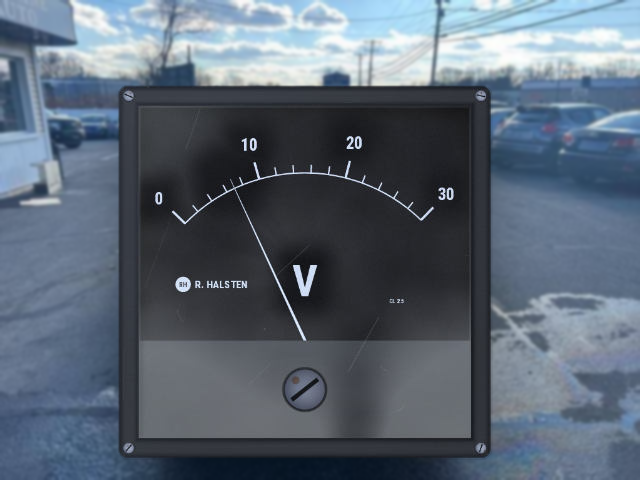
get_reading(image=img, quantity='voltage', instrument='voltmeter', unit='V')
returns 7 V
